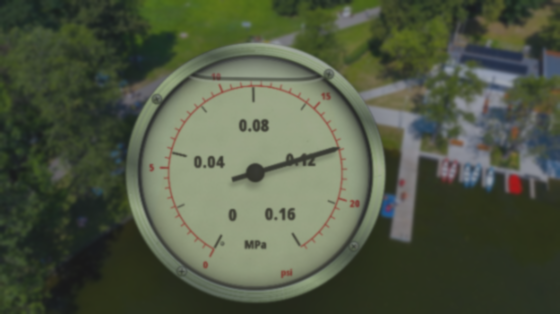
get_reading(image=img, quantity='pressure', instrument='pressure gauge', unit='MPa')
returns 0.12 MPa
